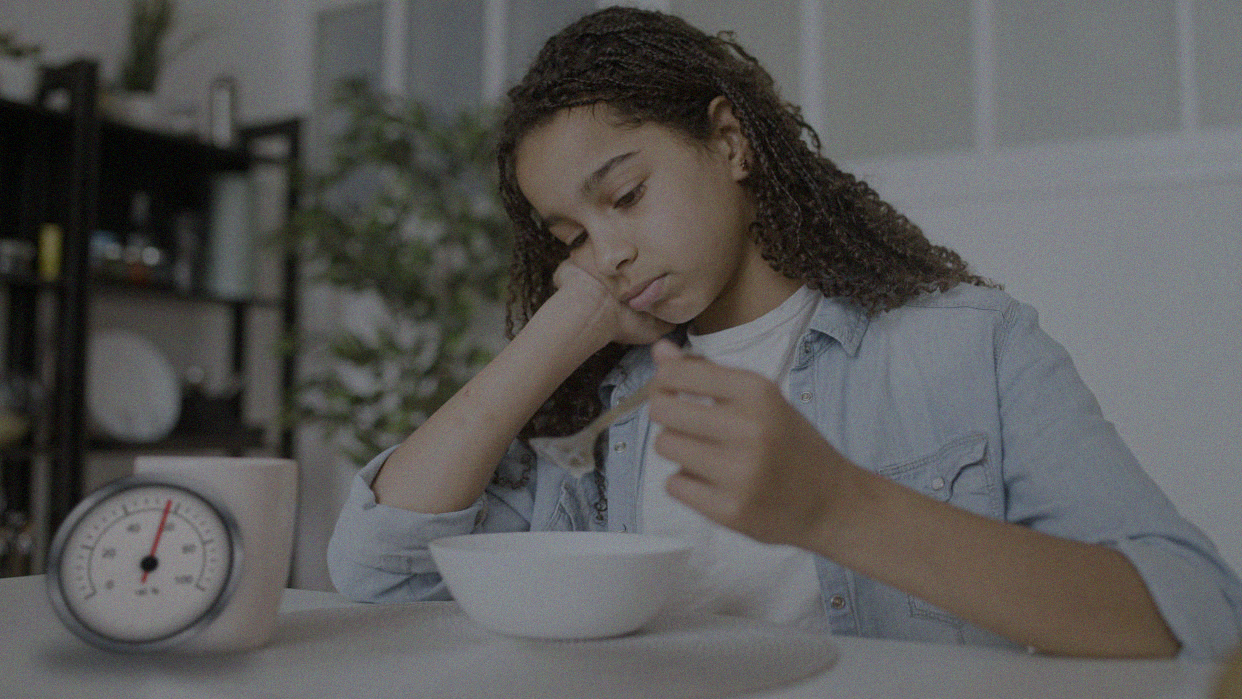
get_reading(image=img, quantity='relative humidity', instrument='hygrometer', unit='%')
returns 56 %
